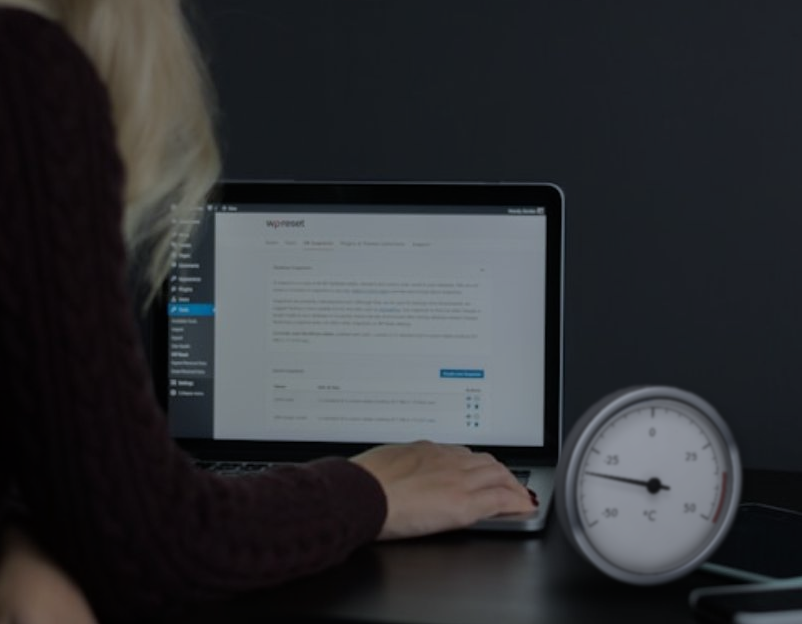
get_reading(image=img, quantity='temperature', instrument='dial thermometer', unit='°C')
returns -32.5 °C
